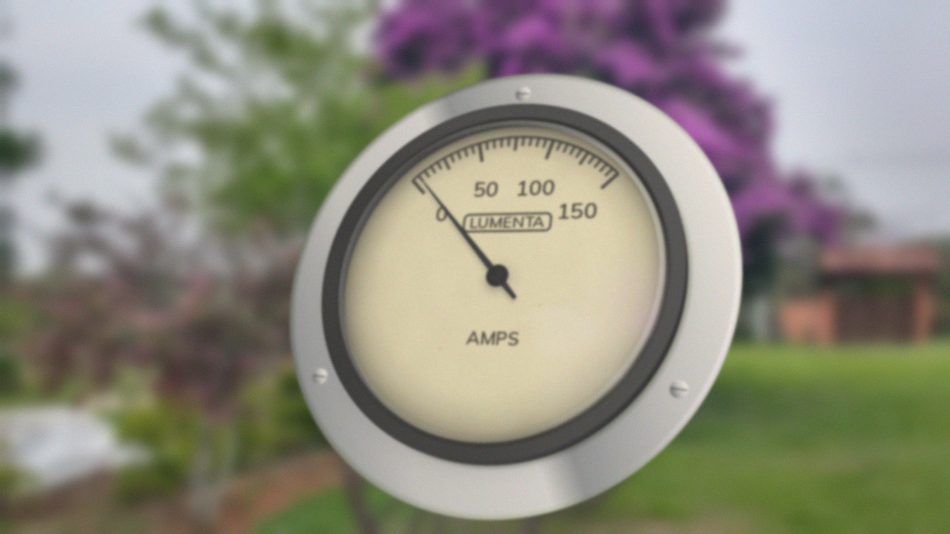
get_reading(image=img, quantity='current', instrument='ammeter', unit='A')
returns 5 A
